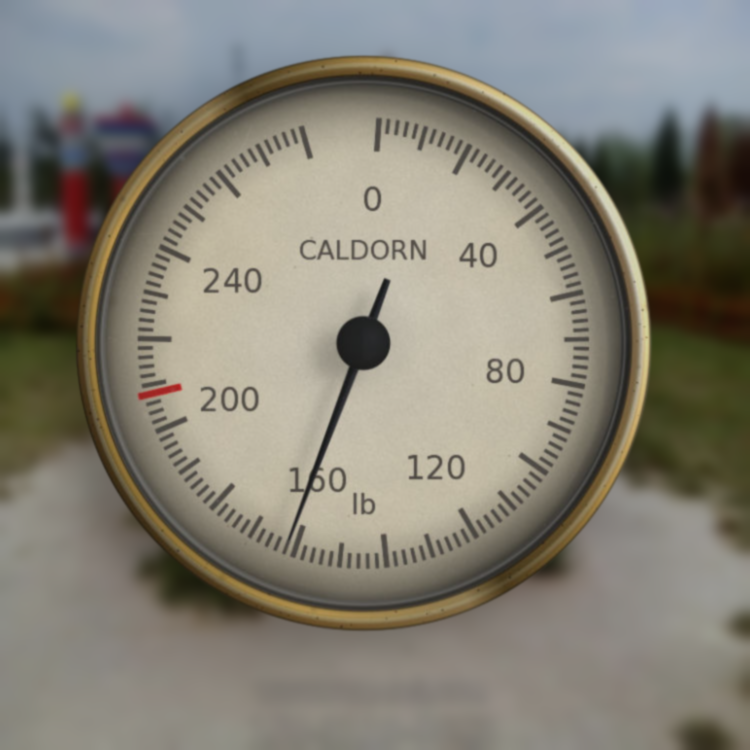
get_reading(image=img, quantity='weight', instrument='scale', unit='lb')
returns 162 lb
